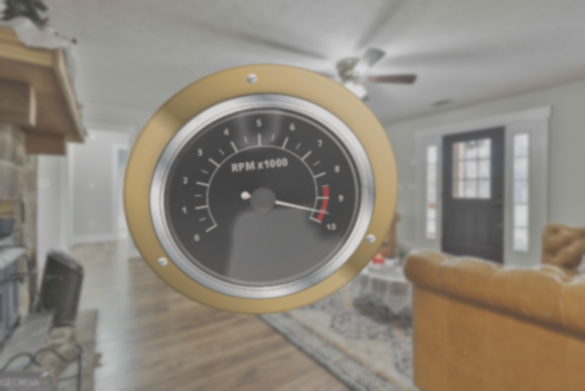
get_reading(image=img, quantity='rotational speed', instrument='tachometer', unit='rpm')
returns 9500 rpm
